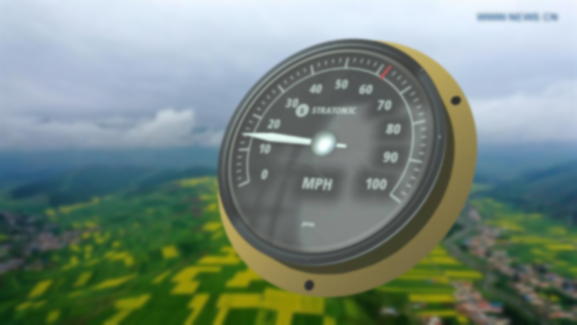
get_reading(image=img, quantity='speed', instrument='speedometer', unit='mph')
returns 14 mph
